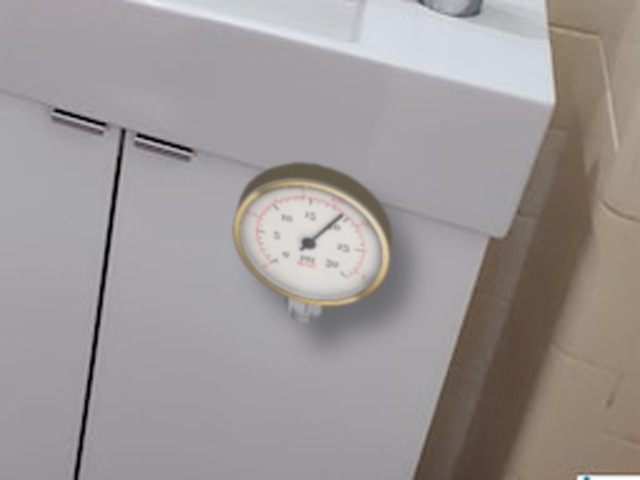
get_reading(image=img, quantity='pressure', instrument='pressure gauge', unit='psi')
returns 19 psi
